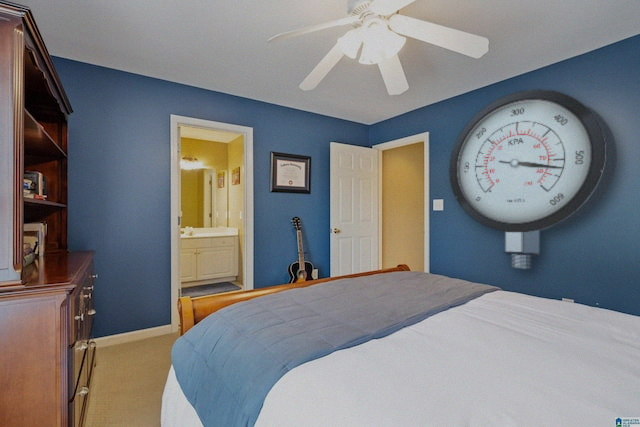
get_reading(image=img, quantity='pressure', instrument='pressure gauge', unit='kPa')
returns 525 kPa
